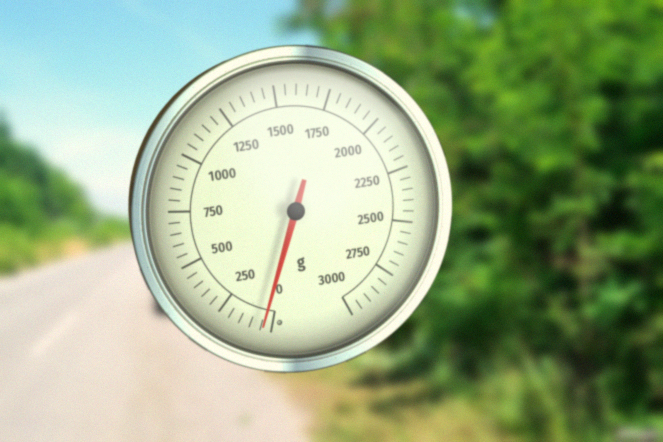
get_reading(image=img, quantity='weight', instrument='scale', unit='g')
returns 50 g
